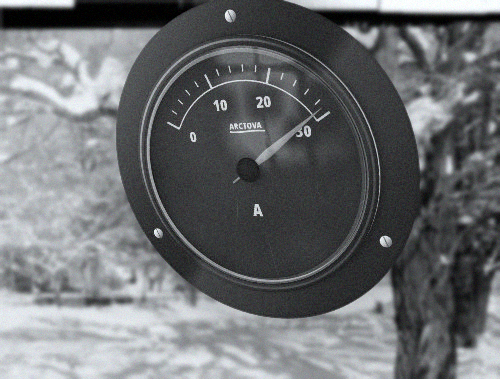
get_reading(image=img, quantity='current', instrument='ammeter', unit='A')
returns 29 A
